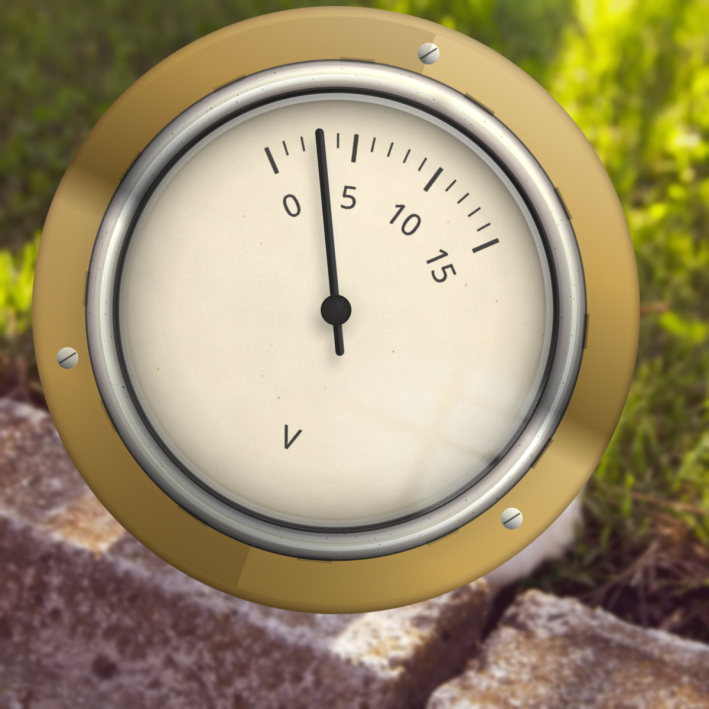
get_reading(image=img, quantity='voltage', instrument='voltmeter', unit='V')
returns 3 V
